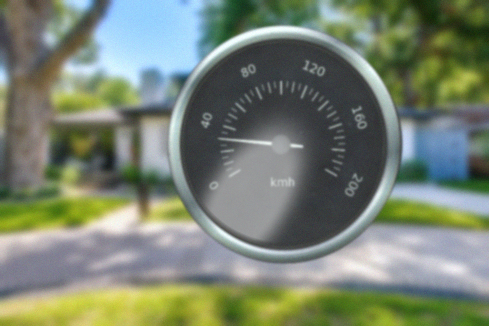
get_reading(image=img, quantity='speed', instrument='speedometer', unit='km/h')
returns 30 km/h
